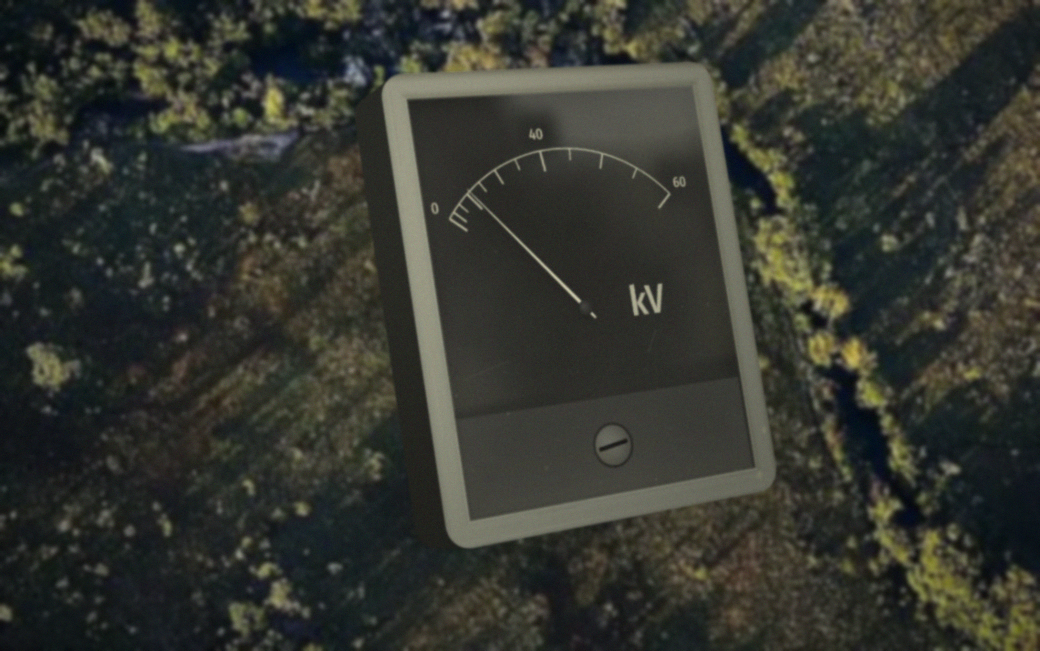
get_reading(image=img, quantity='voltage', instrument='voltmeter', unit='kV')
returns 20 kV
